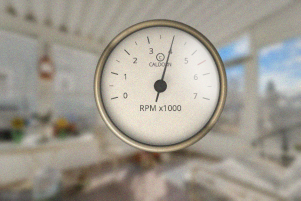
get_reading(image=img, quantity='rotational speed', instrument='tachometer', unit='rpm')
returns 4000 rpm
